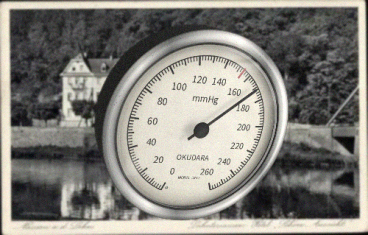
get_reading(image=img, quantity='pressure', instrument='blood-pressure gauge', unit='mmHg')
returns 170 mmHg
